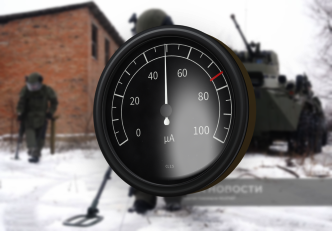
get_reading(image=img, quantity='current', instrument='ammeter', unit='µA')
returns 50 µA
